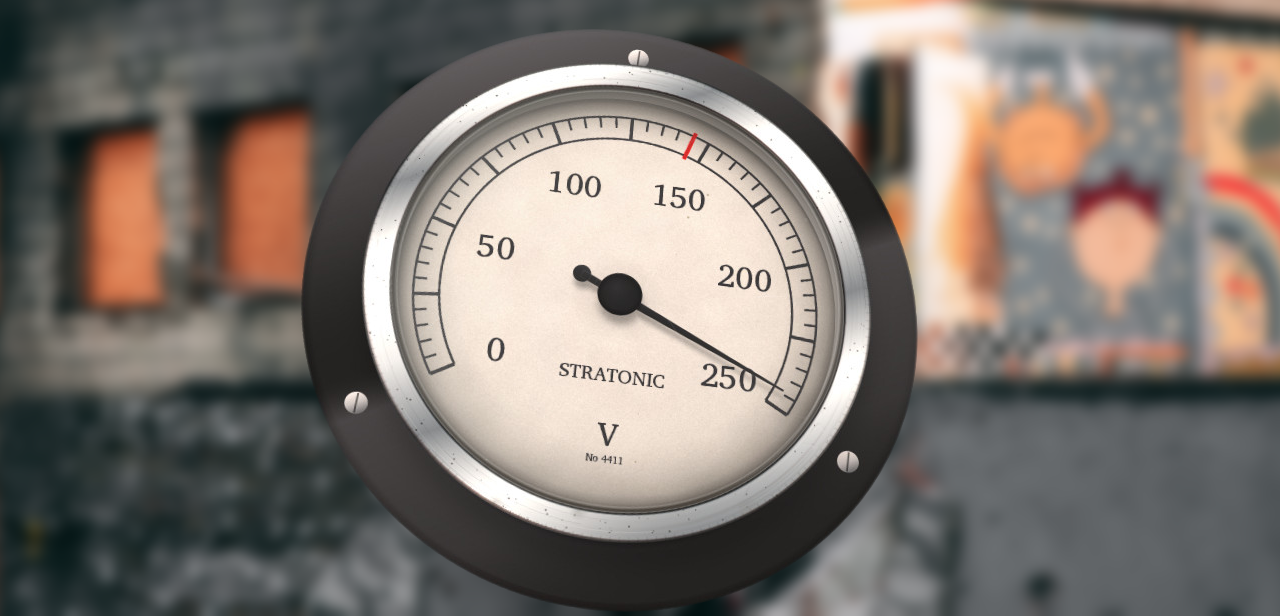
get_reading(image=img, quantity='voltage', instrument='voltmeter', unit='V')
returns 245 V
